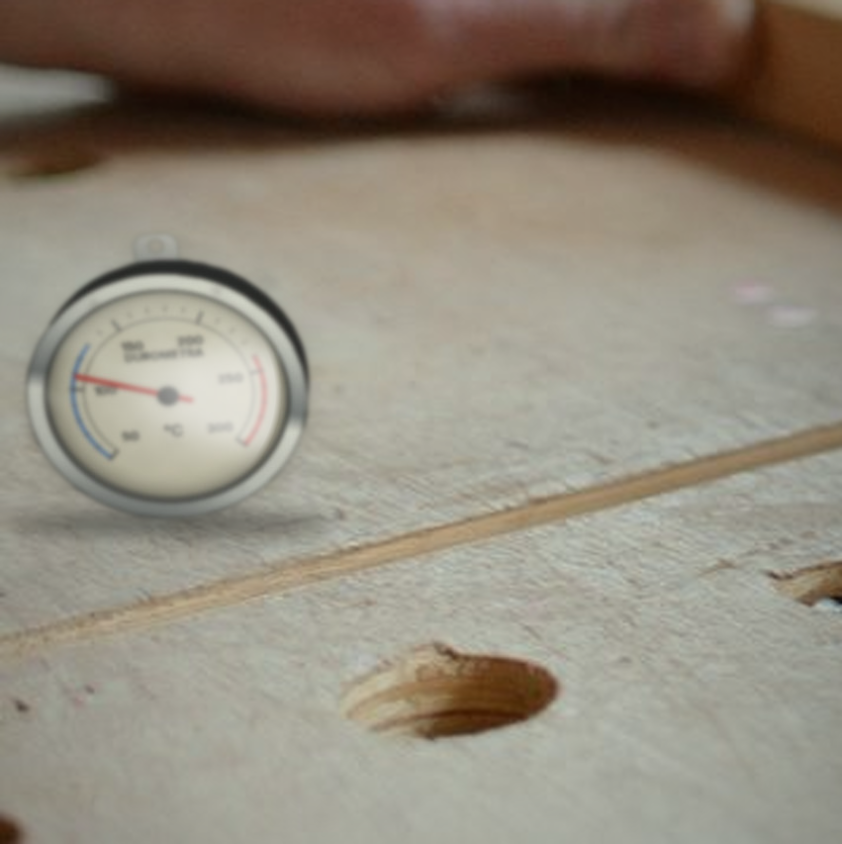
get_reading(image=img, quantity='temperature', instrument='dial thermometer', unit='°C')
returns 110 °C
